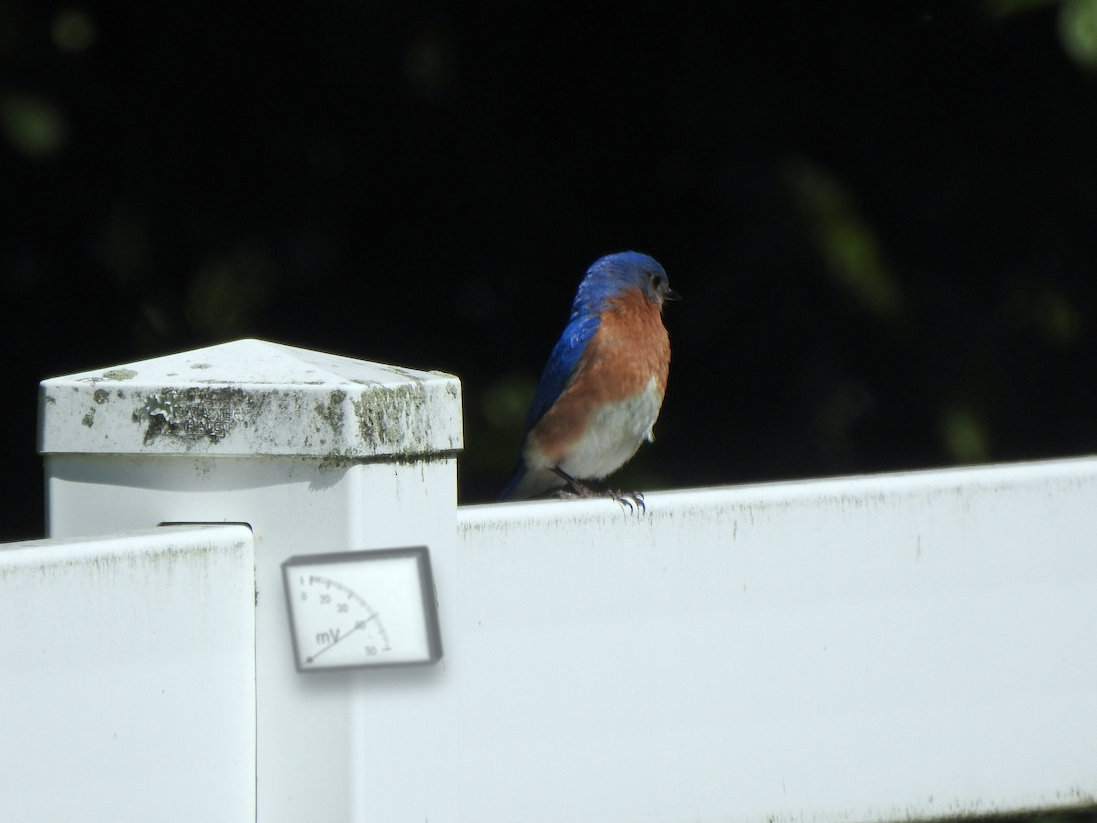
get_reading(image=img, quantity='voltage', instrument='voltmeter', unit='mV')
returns 40 mV
